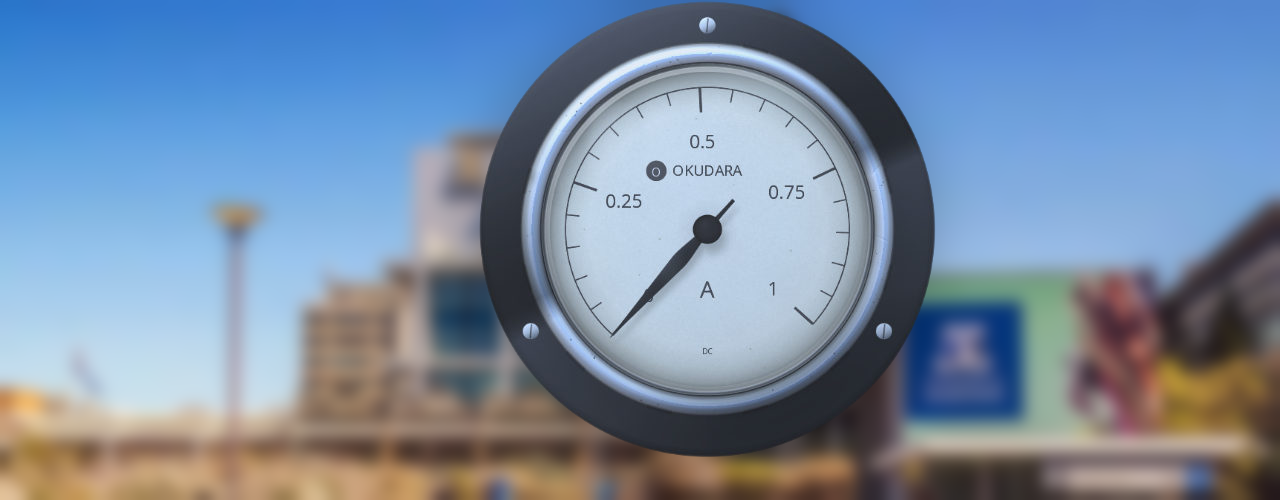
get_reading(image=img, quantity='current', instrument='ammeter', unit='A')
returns 0 A
